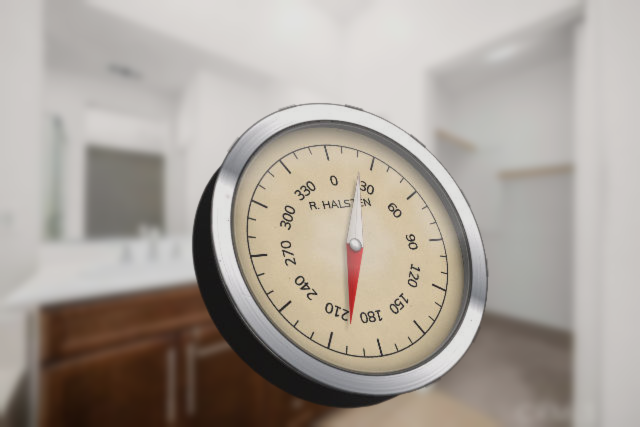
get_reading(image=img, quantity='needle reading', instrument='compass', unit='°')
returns 200 °
